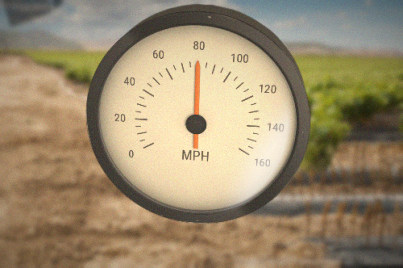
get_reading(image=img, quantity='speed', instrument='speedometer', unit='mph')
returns 80 mph
